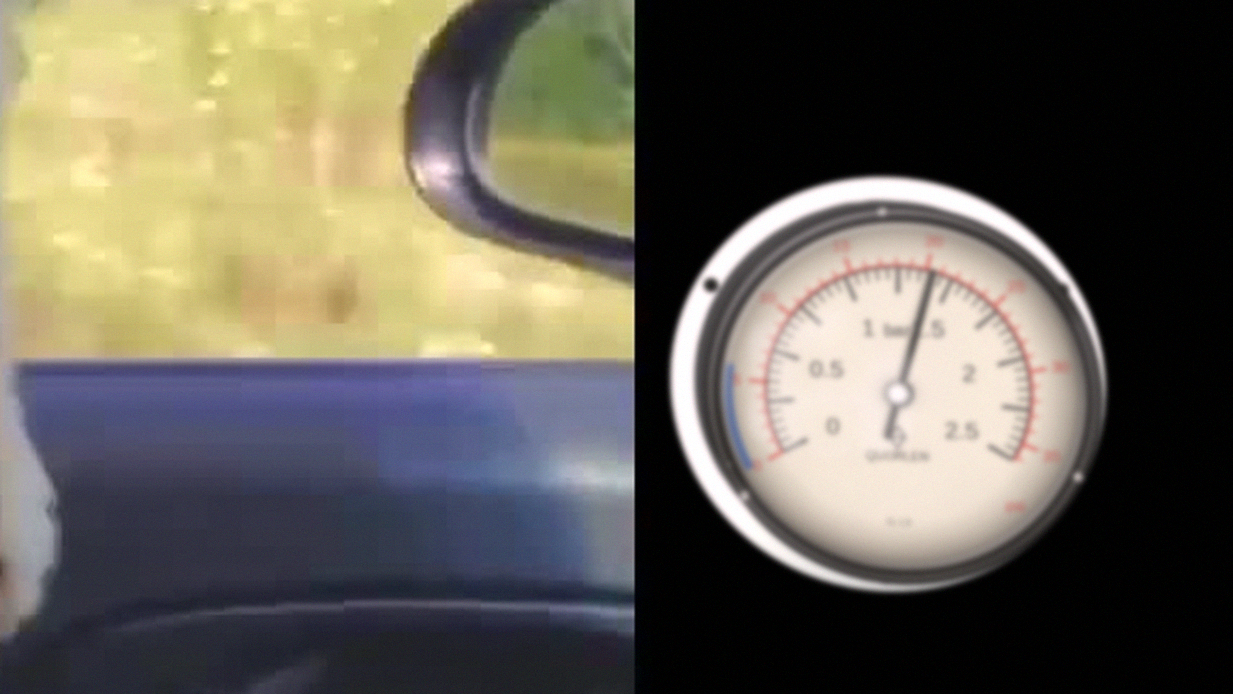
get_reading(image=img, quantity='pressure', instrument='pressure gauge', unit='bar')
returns 1.4 bar
